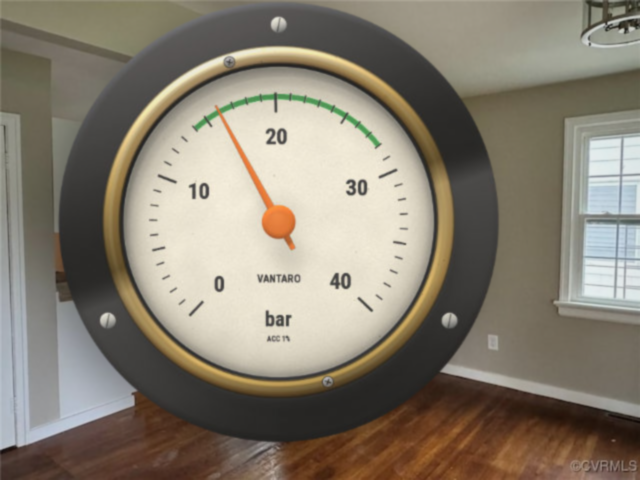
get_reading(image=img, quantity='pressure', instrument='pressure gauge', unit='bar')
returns 16 bar
